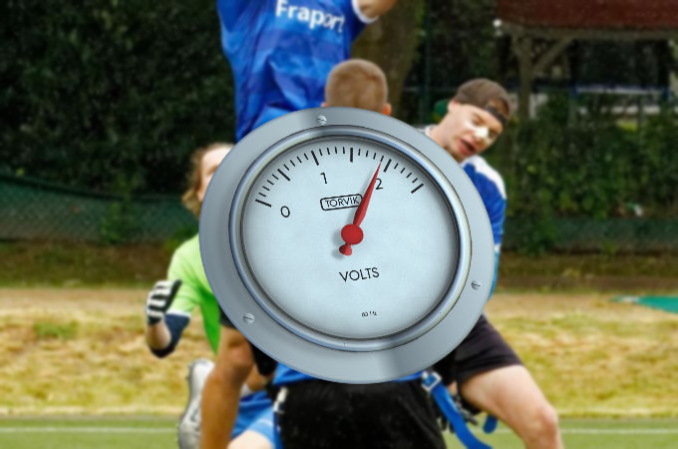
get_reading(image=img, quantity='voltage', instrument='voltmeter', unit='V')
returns 1.9 V
